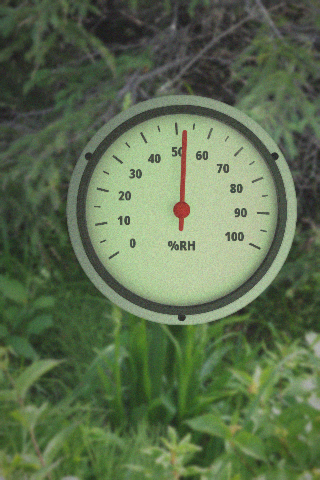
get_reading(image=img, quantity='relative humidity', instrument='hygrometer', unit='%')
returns 52.5 %
